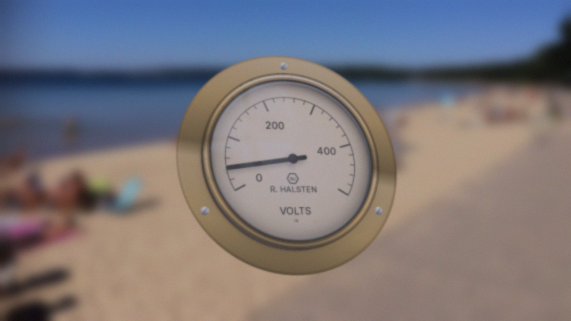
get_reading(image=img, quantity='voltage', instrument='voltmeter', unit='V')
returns 40 V
